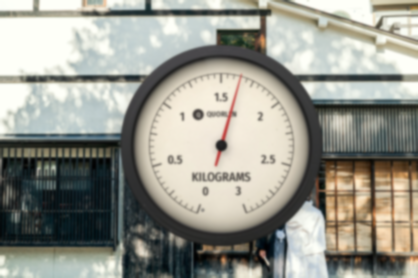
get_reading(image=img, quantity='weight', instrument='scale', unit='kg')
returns 1.65 kg
